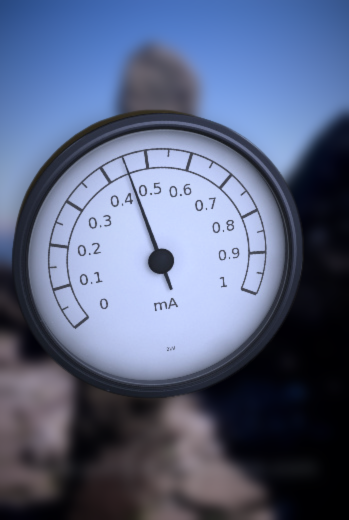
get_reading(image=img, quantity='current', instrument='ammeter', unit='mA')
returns 0.45 mA
